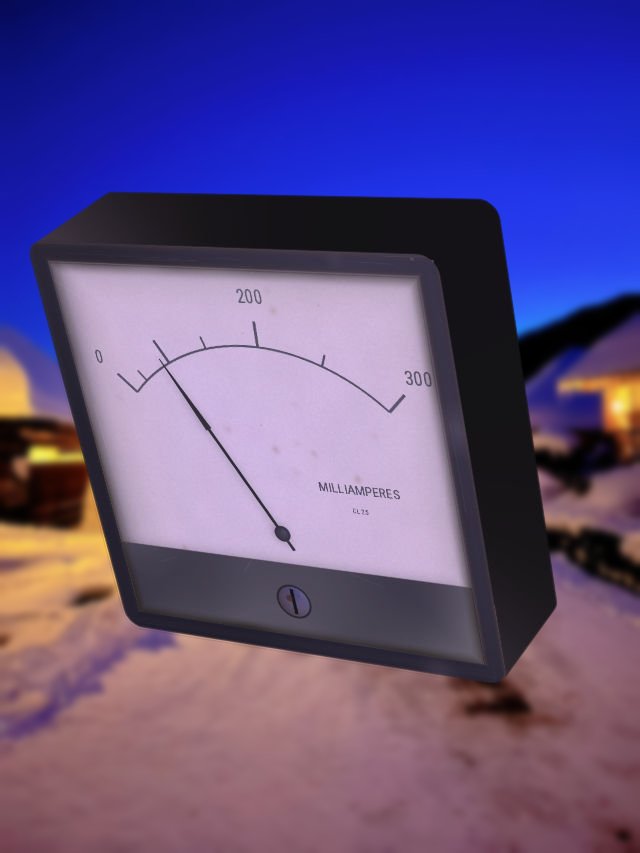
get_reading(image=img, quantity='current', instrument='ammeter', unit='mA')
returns 100 mA
